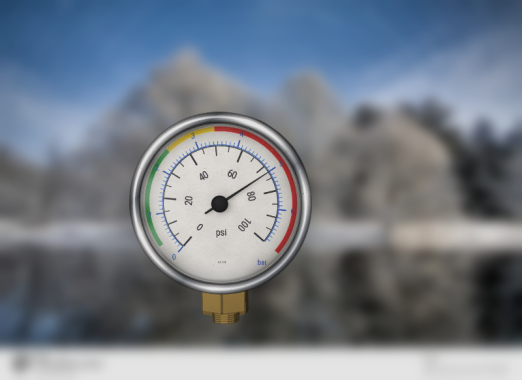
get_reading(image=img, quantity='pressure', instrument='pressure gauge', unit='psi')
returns 72.5 psi
